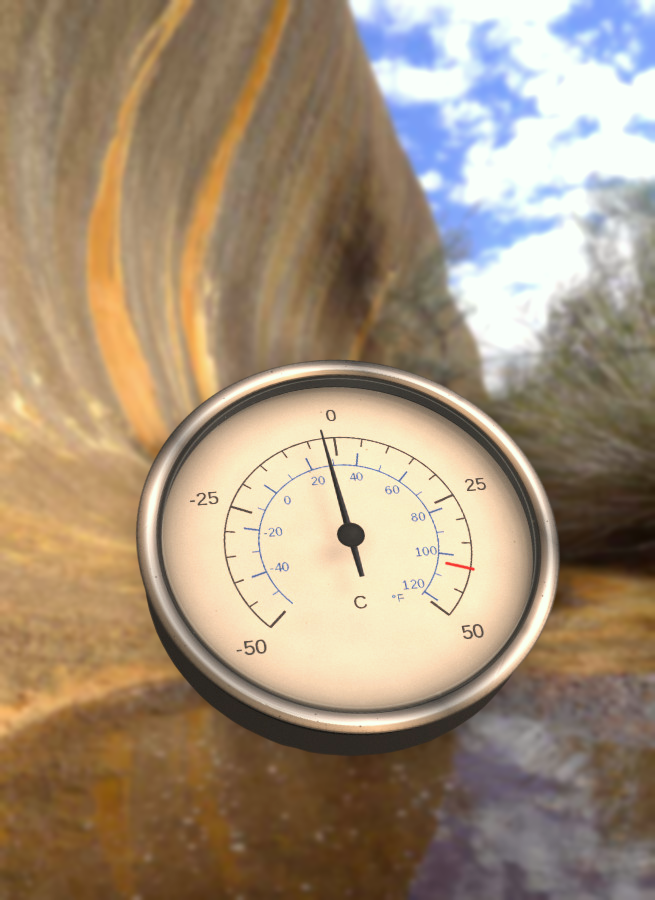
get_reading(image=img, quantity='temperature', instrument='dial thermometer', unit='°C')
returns -2.5 °C
